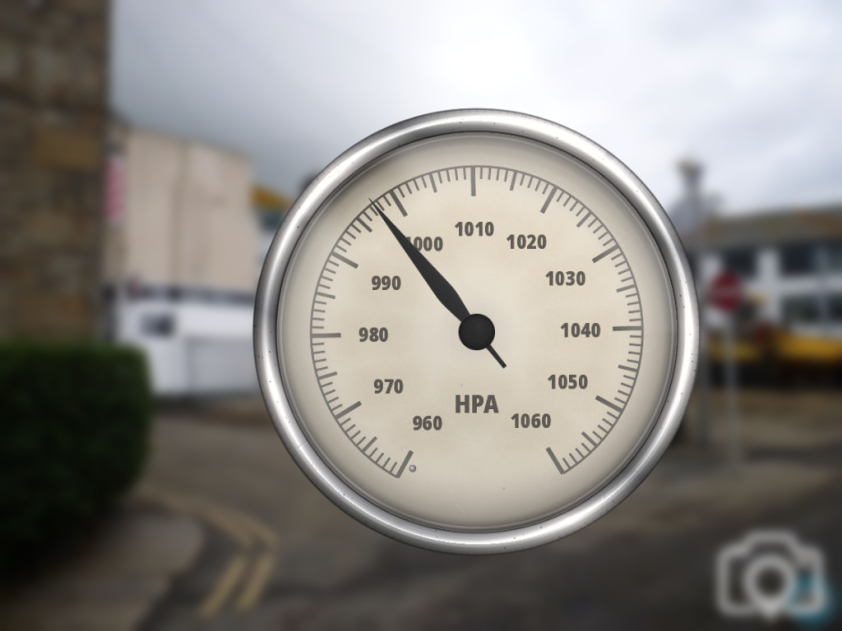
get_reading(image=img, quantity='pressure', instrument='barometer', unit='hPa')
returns 997.5 hPa
